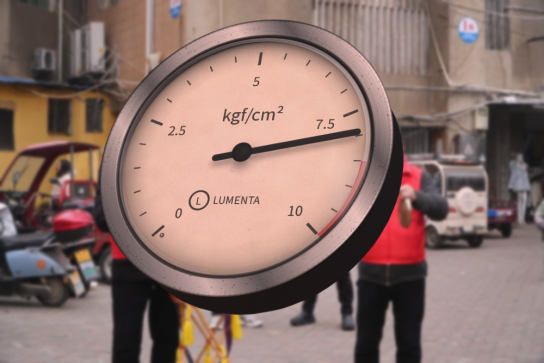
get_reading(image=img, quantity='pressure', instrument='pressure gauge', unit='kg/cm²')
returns 8 kg/cm²
